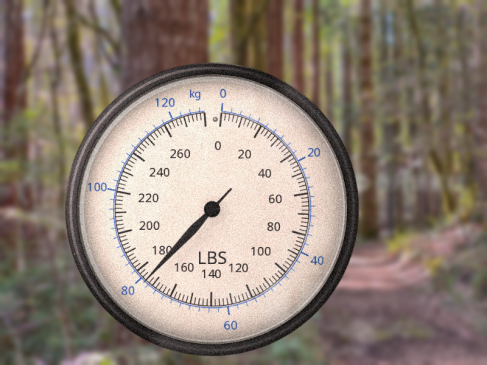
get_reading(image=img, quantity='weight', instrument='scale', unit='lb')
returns 174 lb
